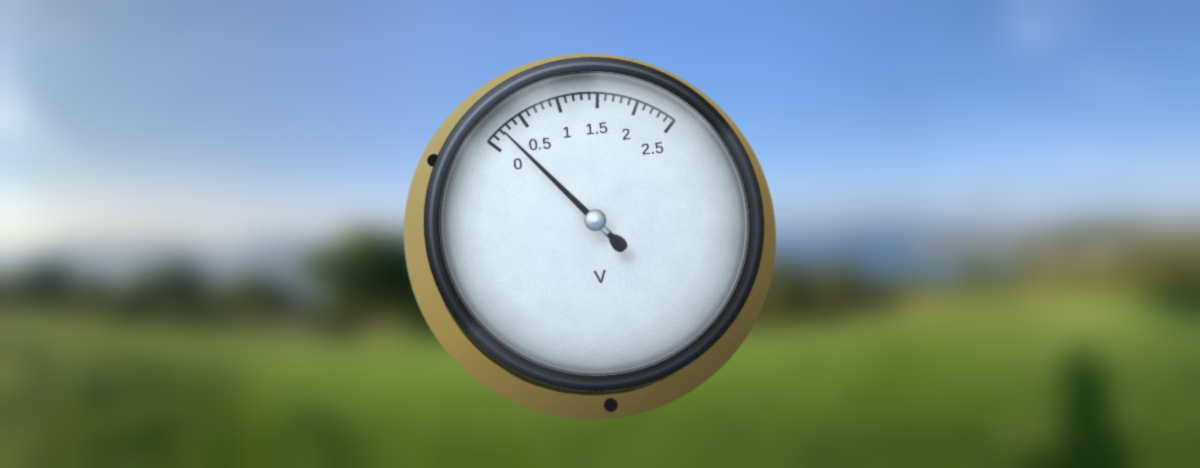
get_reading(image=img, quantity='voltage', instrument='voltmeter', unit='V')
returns 0.2 V
